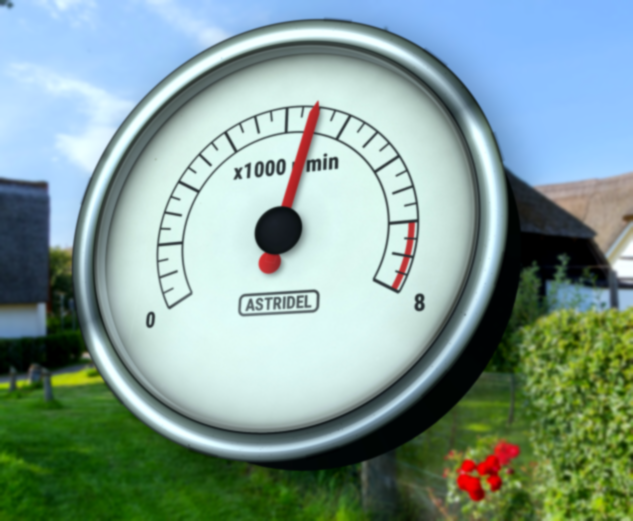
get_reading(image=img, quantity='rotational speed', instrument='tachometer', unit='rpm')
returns 4500 rpm
